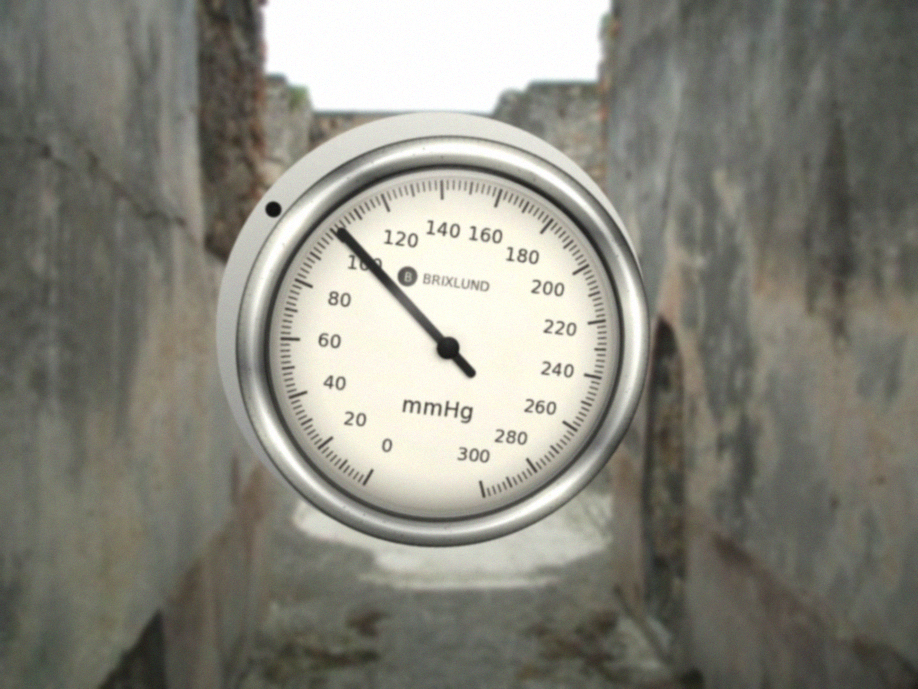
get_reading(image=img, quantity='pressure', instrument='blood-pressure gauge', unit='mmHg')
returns 102 mmHg
